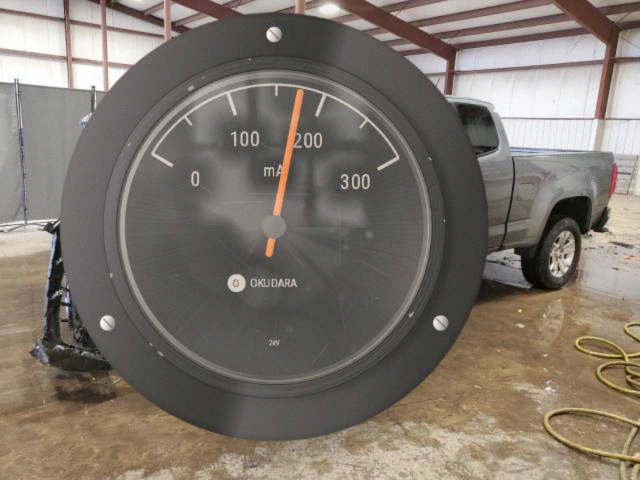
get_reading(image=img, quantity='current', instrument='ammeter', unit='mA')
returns 175 mA
